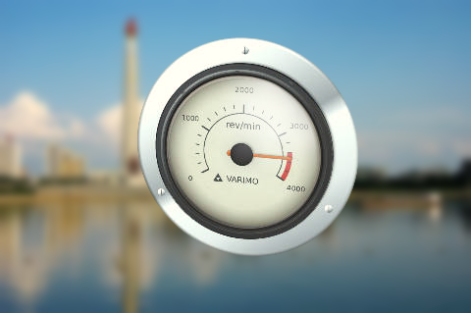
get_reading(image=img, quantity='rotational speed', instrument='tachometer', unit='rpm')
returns 3500 rpm
